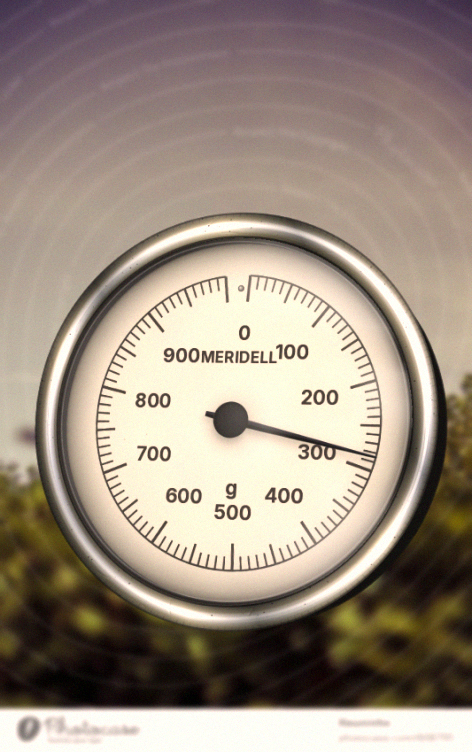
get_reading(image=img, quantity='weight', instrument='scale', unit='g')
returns 285 g
